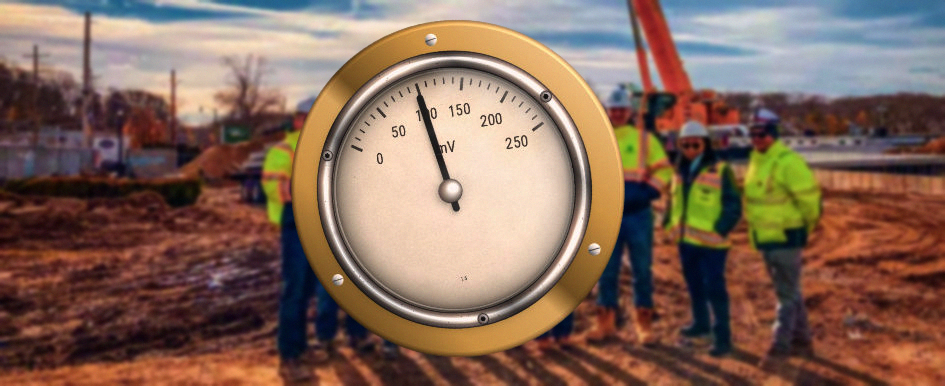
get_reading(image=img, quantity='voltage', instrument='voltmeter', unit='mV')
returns 100 mV
